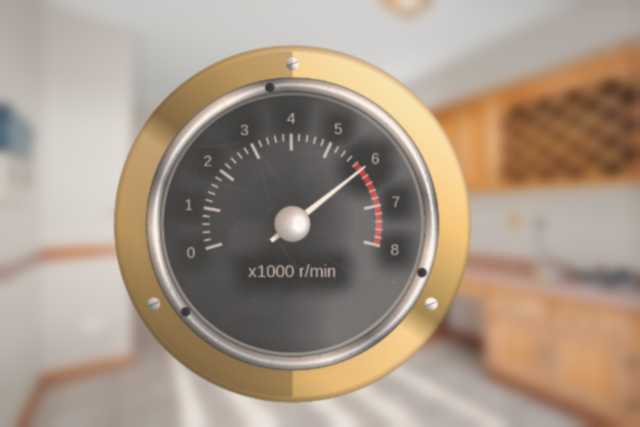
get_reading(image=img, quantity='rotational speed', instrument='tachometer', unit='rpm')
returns 6000 rpm
